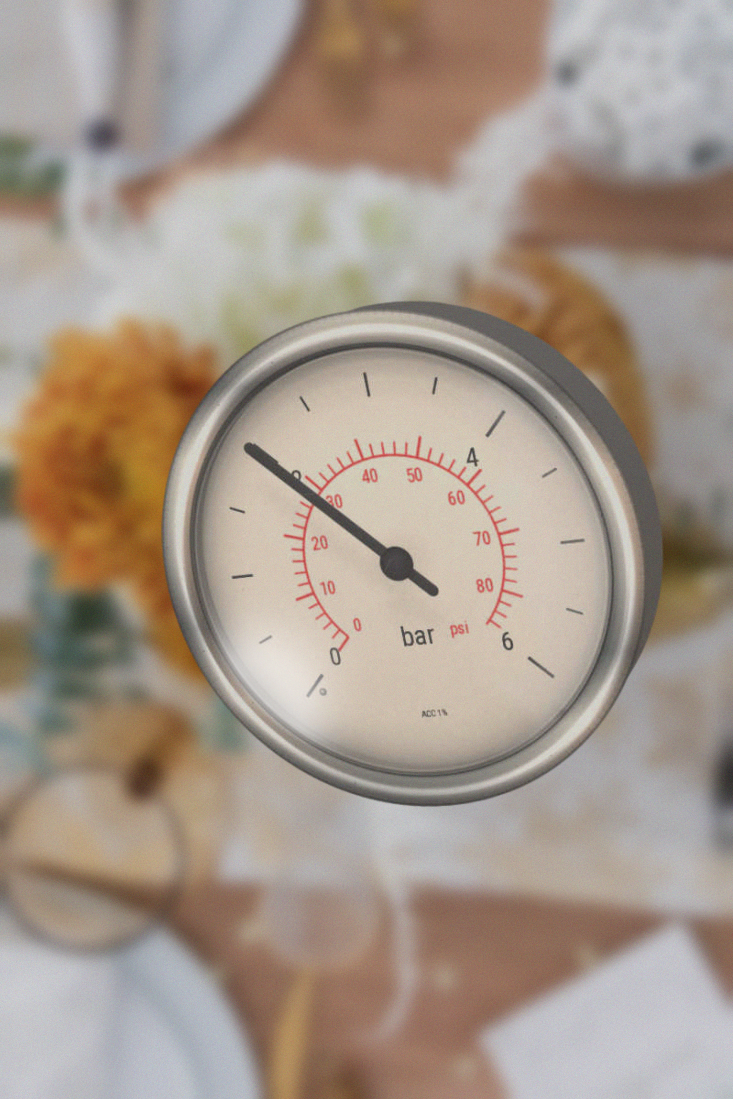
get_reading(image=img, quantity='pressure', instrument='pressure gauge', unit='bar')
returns 2 bar
